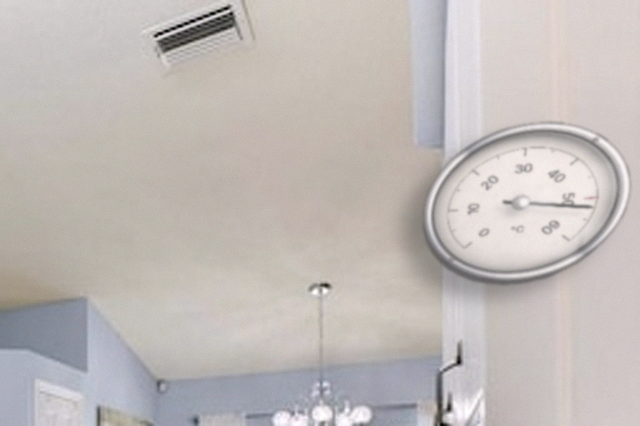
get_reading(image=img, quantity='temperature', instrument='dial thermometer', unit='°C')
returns 52.5 °C
